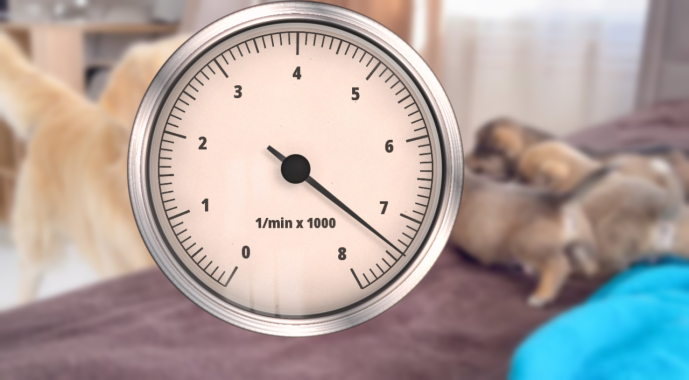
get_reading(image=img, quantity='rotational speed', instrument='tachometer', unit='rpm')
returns 7400 rpm
